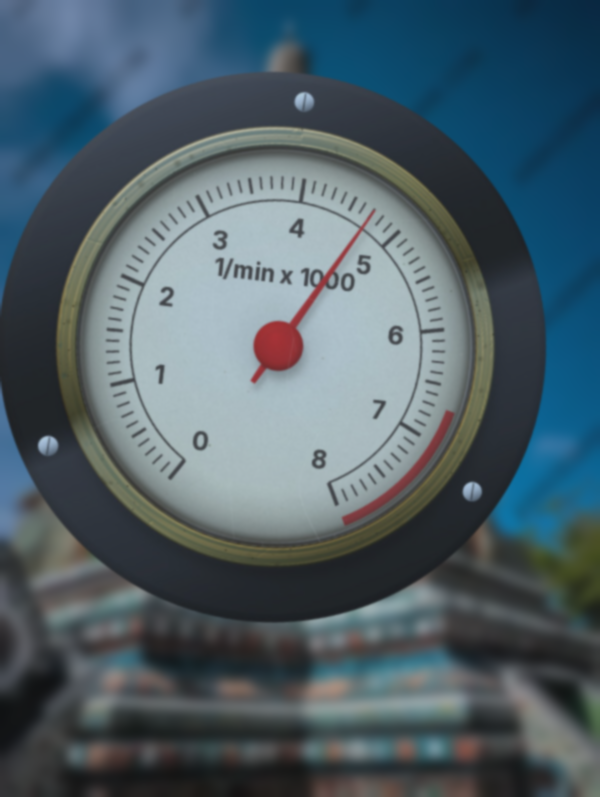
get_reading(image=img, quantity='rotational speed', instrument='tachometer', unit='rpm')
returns 4700 rpm
